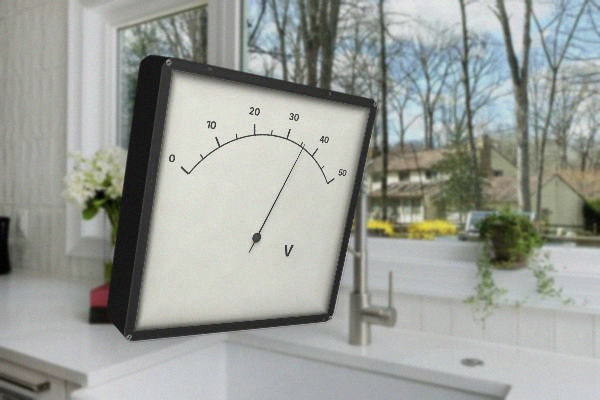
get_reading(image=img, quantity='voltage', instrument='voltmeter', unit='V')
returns 35 V
